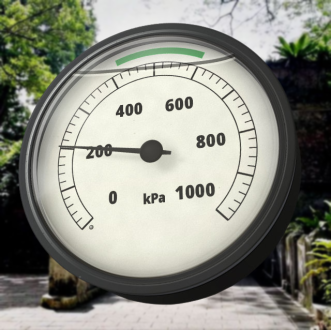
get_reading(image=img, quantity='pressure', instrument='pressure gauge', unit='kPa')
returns 200 kPa
